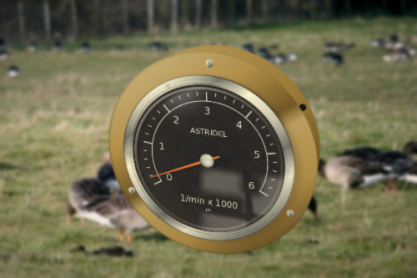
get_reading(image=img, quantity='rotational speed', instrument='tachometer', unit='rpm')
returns 200 rpm
